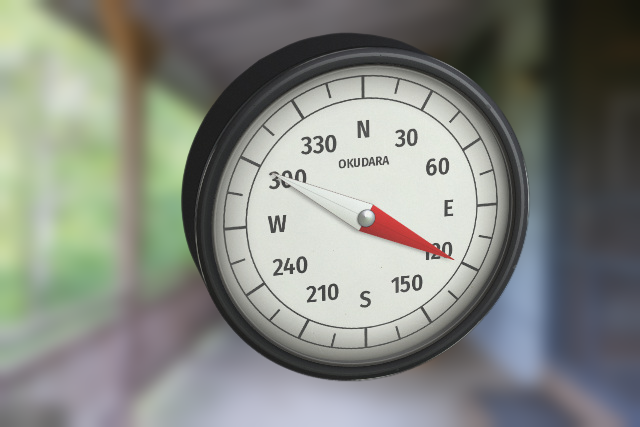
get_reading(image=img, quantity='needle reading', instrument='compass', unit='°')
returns 120 °
